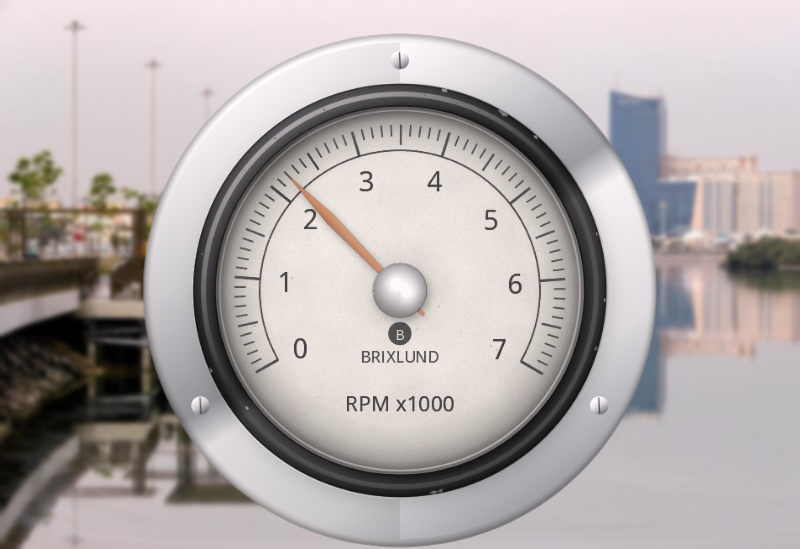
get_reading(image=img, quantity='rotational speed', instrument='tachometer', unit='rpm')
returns 2200 rpm
